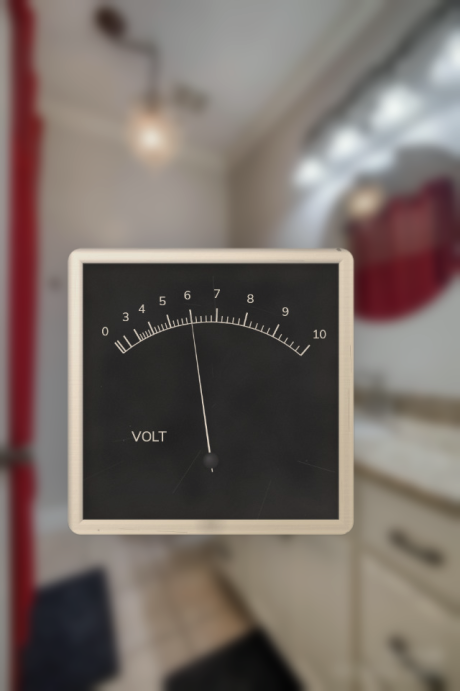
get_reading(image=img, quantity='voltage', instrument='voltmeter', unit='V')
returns 6 V
